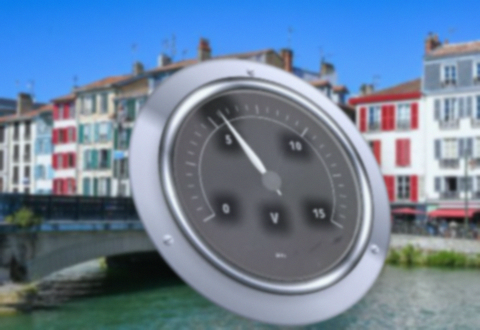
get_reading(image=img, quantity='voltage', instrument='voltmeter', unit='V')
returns 5.5 V
